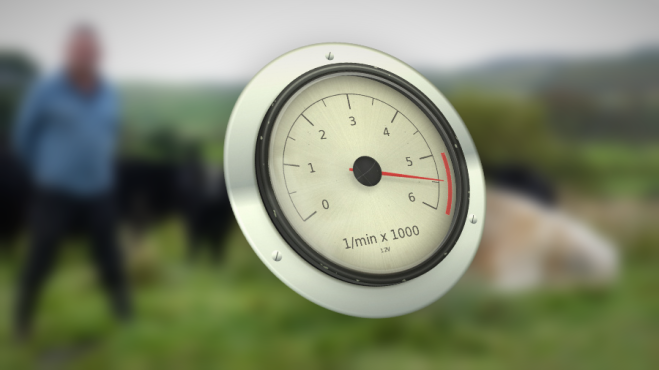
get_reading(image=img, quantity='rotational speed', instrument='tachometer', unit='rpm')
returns 5500 rpm
